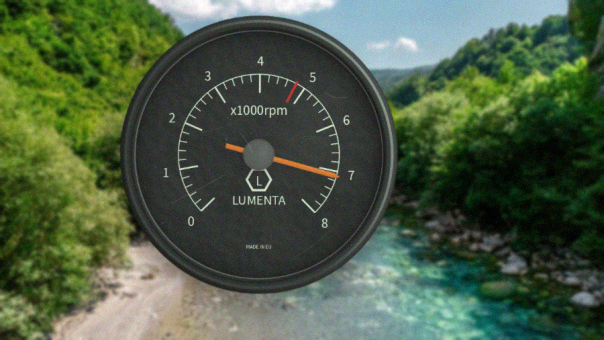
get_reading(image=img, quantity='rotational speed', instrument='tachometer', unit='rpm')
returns 7100 rpm
